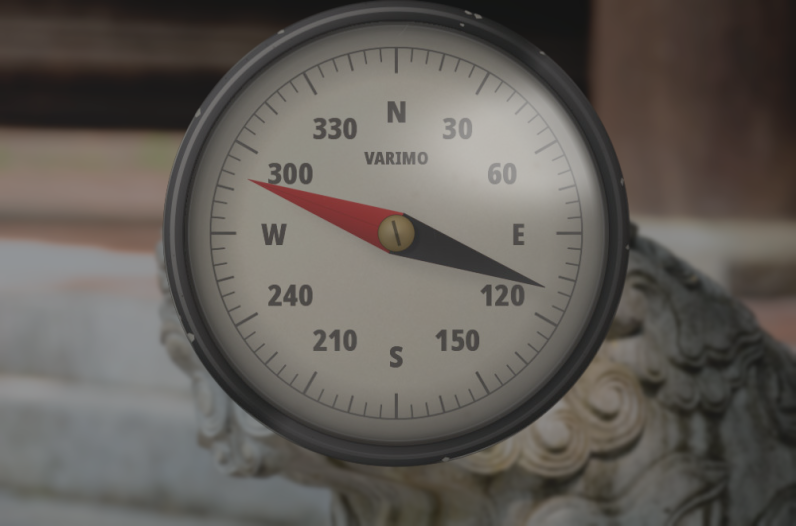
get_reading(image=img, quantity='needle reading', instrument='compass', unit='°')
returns 290 °
